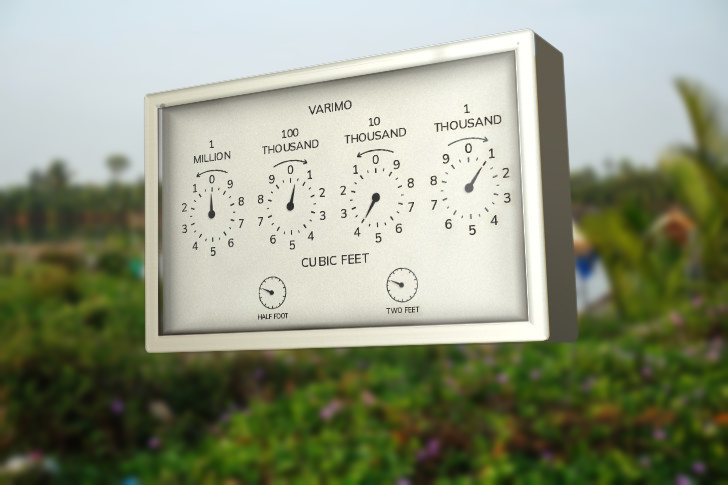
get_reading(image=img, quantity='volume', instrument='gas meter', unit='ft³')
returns 4100 ft³
